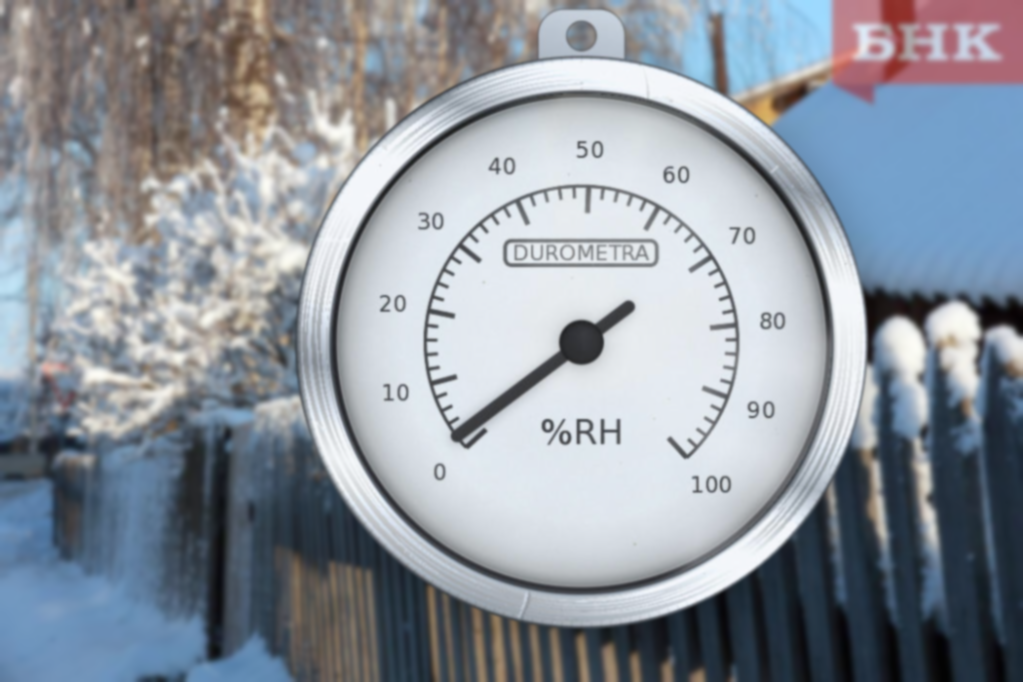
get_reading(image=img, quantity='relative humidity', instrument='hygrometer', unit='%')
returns 2 %
